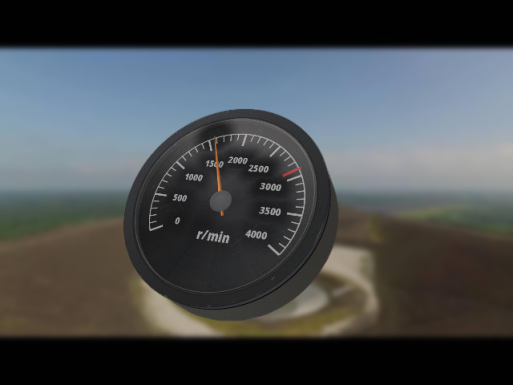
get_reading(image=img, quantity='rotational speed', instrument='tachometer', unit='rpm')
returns 1600 rpm
